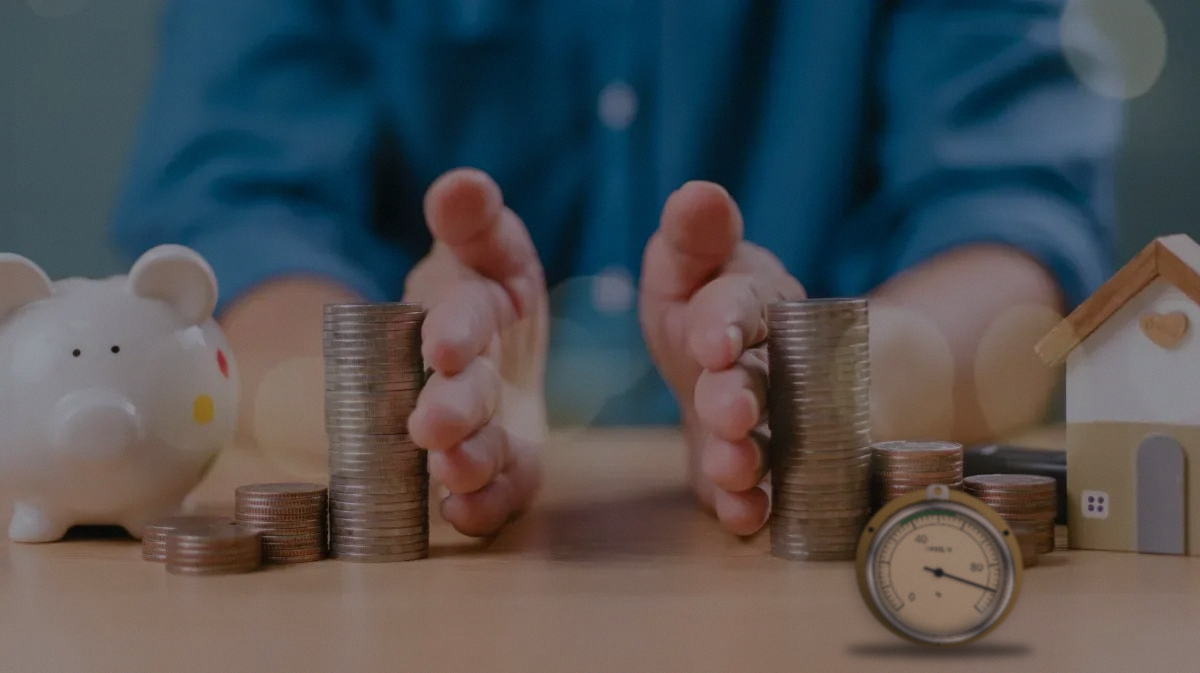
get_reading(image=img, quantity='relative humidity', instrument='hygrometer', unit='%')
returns 90 %
